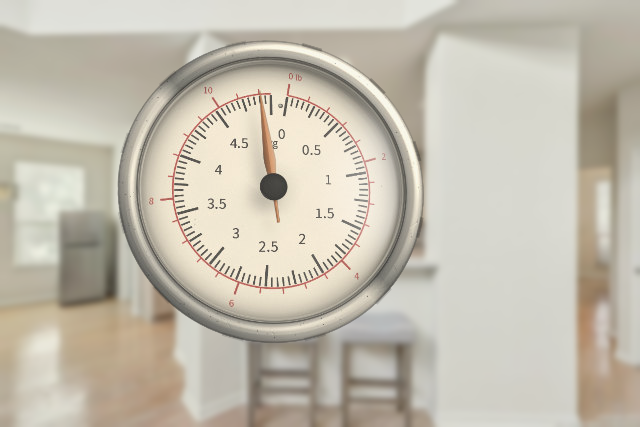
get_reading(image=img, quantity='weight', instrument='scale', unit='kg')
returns 4.9 kg
